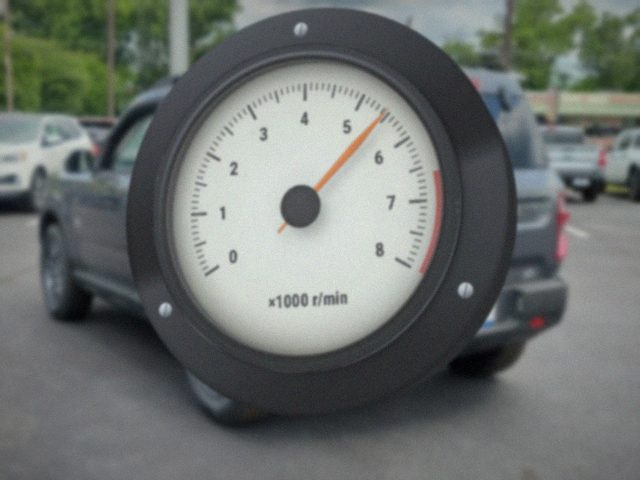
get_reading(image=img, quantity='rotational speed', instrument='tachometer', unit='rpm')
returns 5500 rpm
